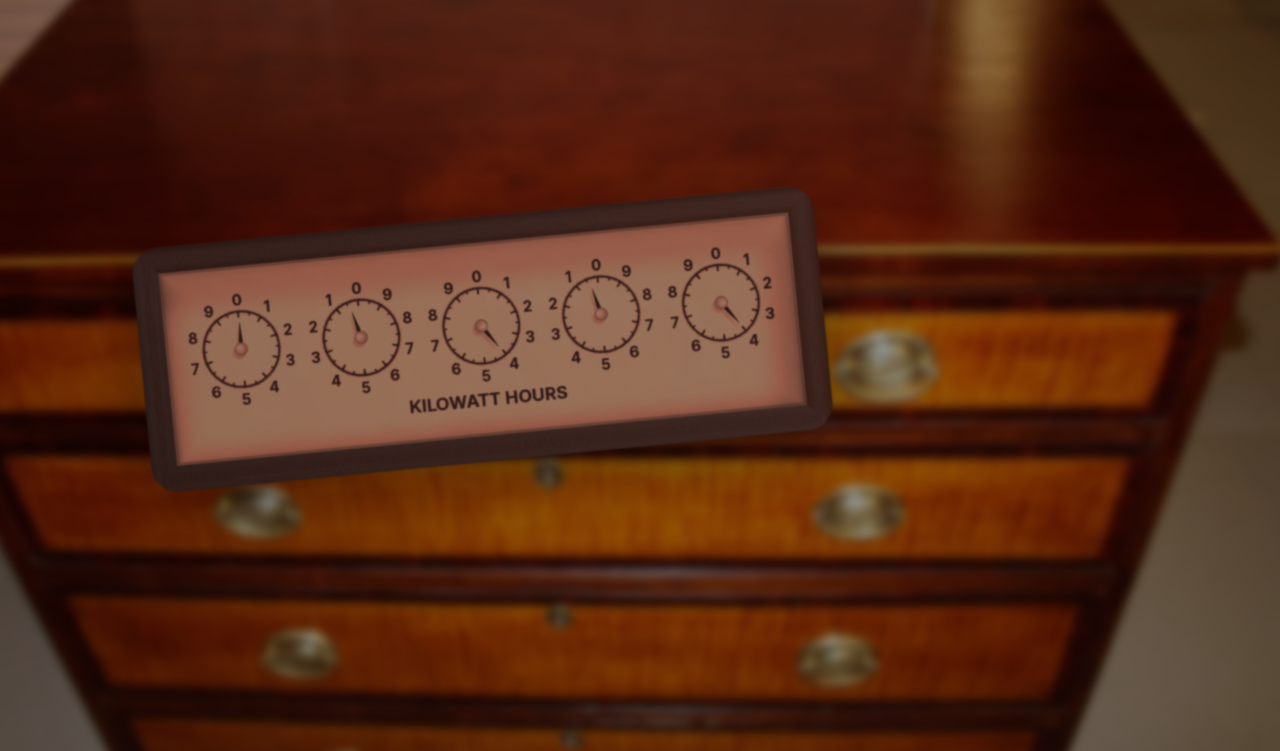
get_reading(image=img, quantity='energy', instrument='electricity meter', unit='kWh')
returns 404 kWh
